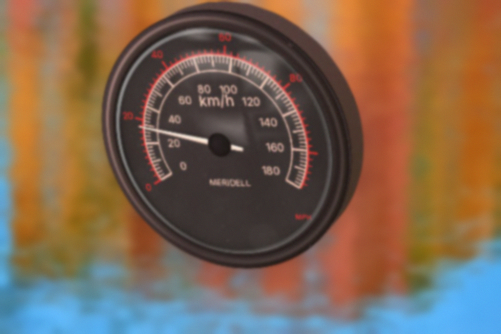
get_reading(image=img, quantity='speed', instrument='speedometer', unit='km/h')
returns 30 km/h
